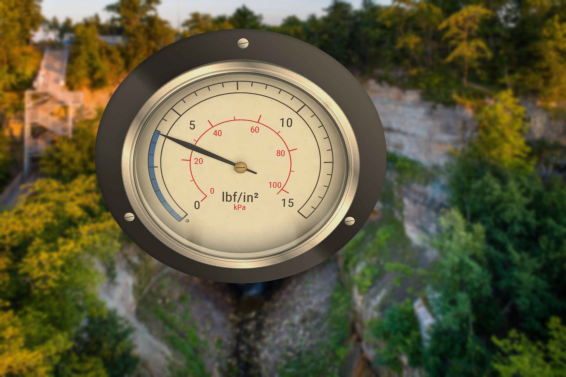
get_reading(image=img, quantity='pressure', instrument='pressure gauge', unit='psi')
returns 4 psi
